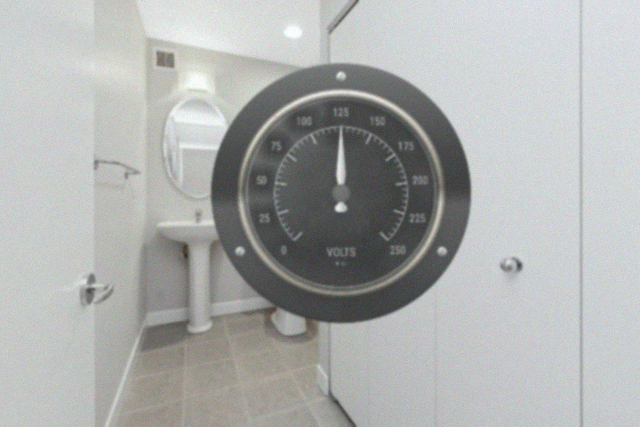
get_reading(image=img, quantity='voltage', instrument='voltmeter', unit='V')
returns 125 V
